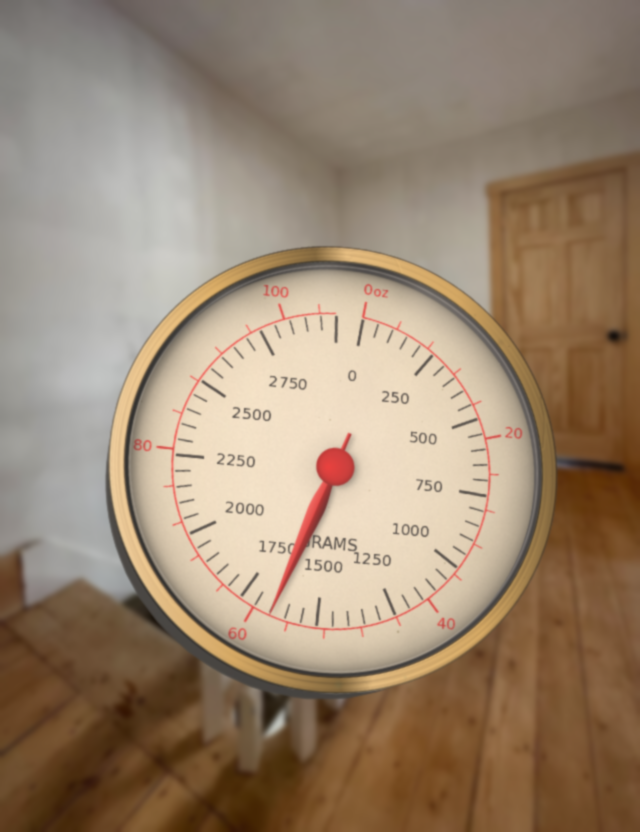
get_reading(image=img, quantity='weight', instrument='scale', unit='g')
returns 1650 g
